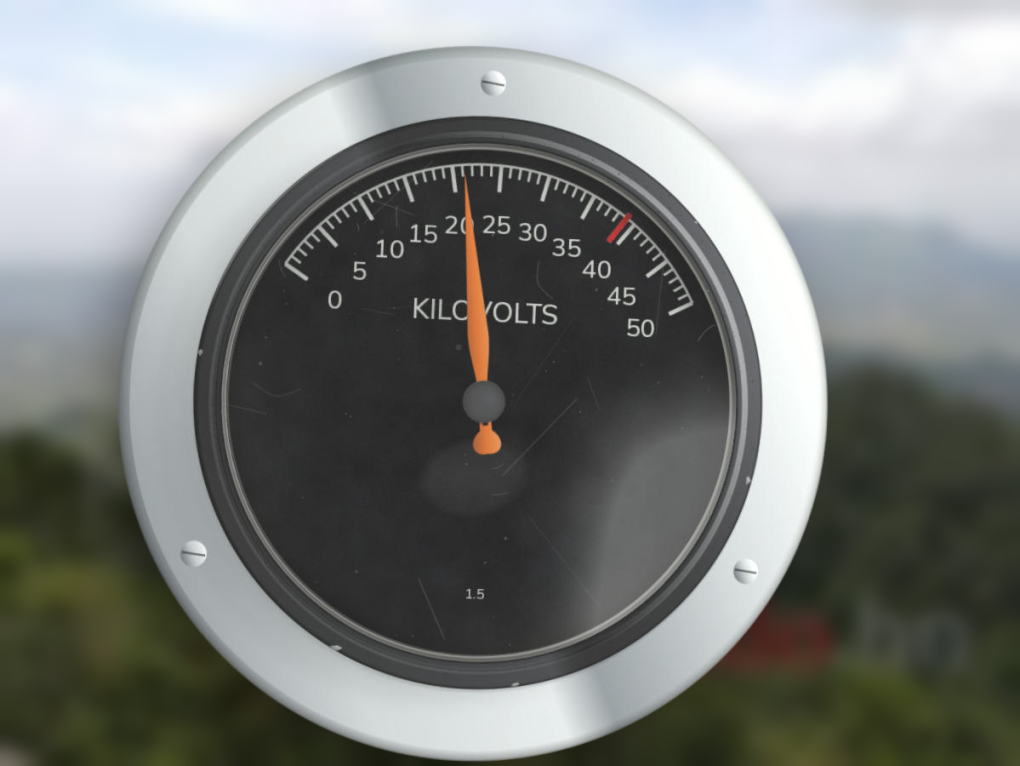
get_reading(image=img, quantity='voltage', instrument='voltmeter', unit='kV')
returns 21 kV
